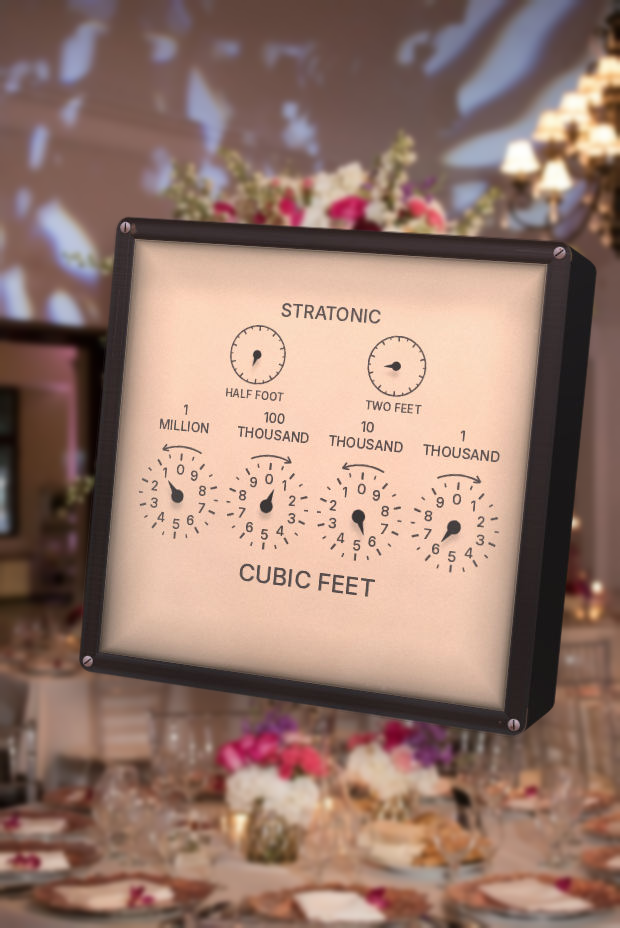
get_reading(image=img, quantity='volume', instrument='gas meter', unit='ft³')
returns 105600 ft³
